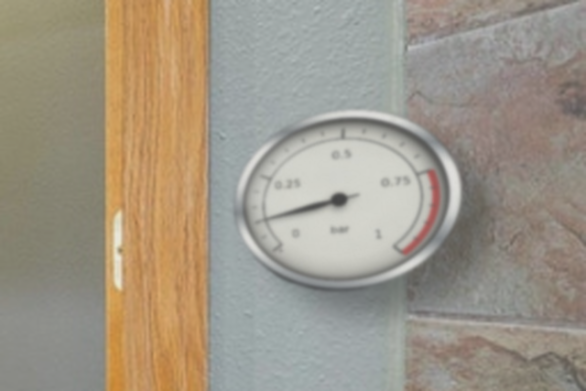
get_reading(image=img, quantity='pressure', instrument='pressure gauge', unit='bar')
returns 0.1 bar
